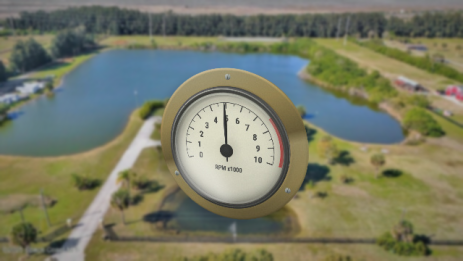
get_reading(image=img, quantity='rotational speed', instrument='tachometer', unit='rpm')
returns 5000 rpm
